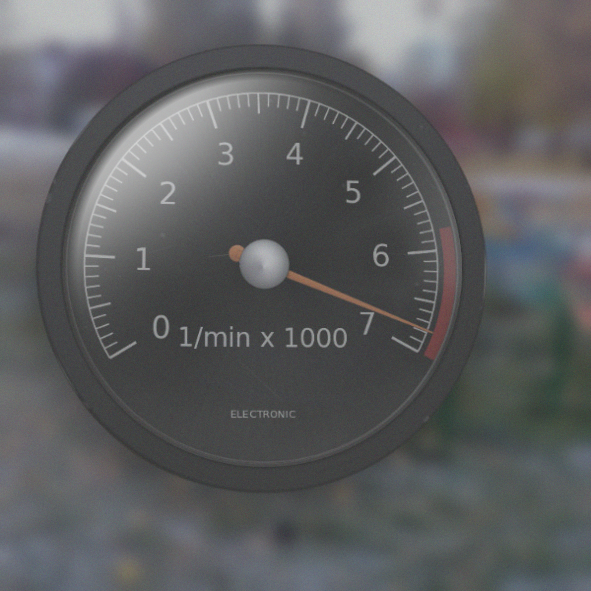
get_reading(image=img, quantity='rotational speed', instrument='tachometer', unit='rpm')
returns 6800 rpm
